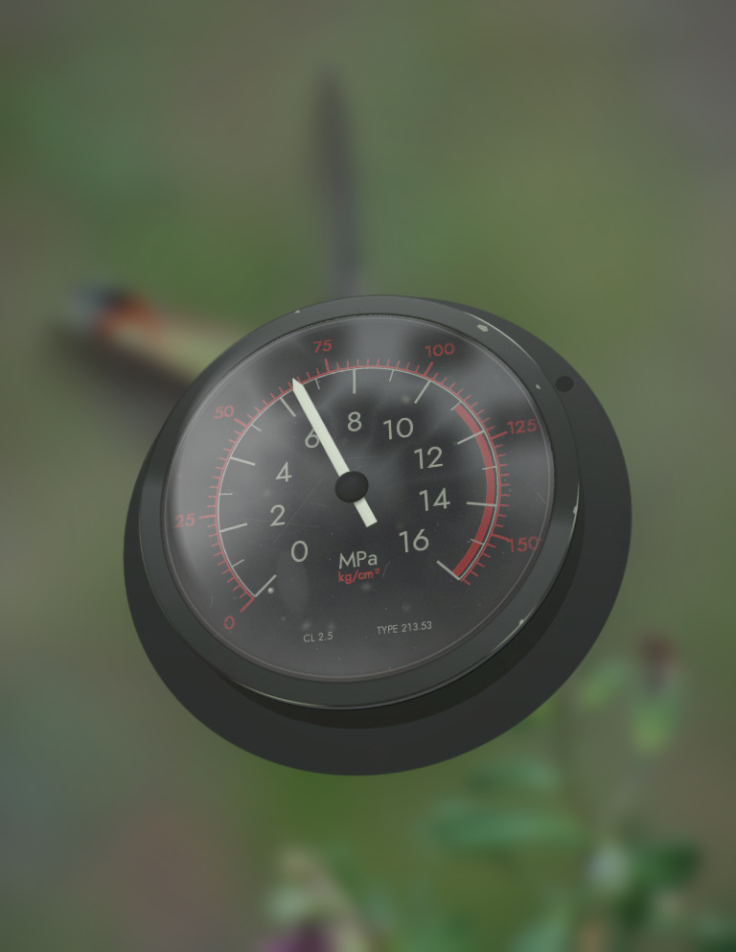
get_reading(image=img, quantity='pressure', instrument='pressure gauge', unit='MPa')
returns 6.5 MPa
